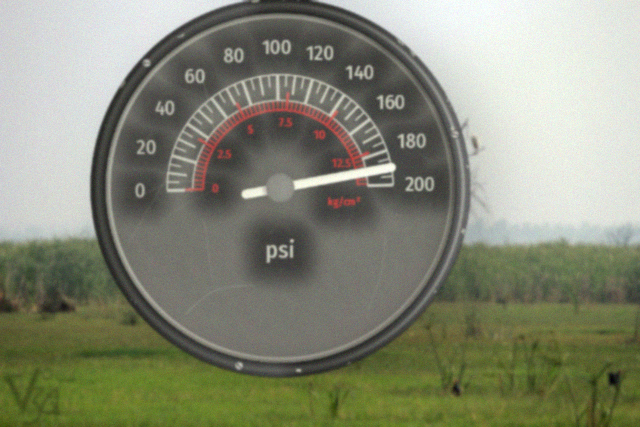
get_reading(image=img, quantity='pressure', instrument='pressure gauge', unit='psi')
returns 190 psi
